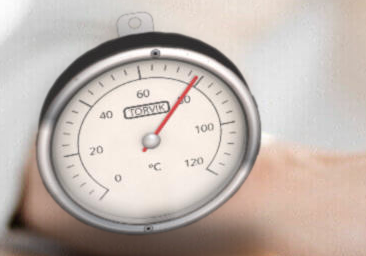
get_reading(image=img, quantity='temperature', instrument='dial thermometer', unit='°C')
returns 78 °C
